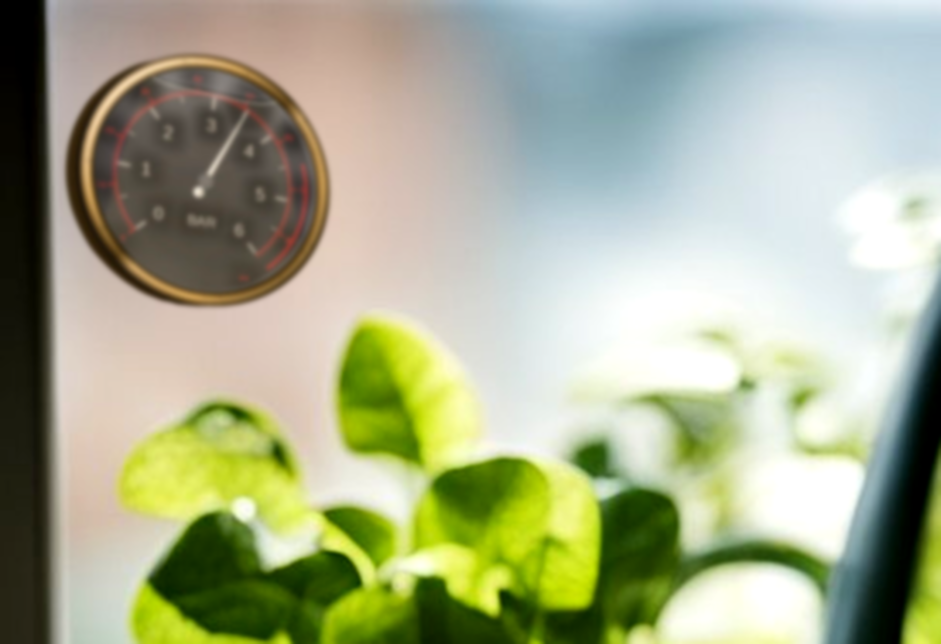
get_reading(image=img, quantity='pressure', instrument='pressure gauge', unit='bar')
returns 3.5 bar
